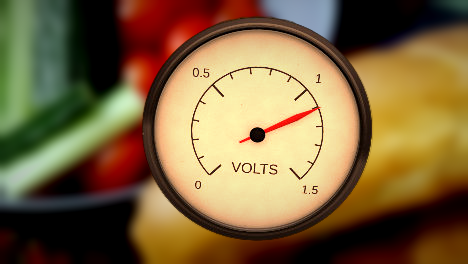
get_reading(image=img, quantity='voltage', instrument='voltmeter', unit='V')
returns 1.1 V
